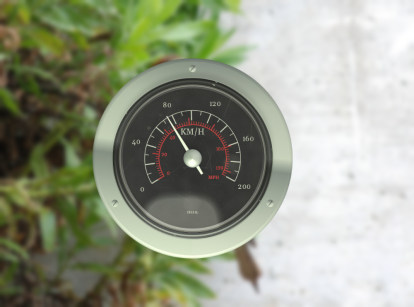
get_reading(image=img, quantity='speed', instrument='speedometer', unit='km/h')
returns 75 km/h
